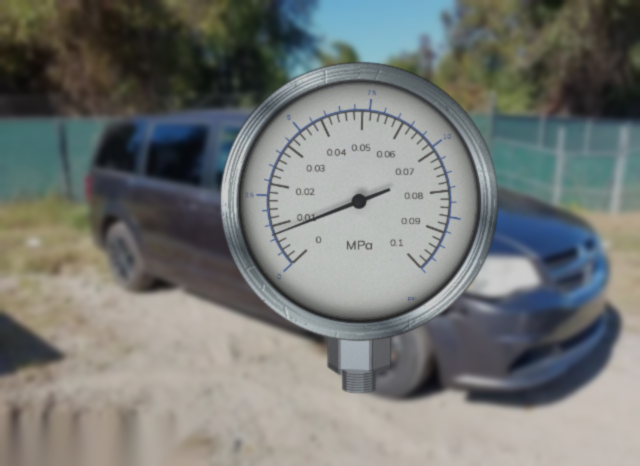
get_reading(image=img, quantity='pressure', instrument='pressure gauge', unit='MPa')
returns 0.008 MPa
